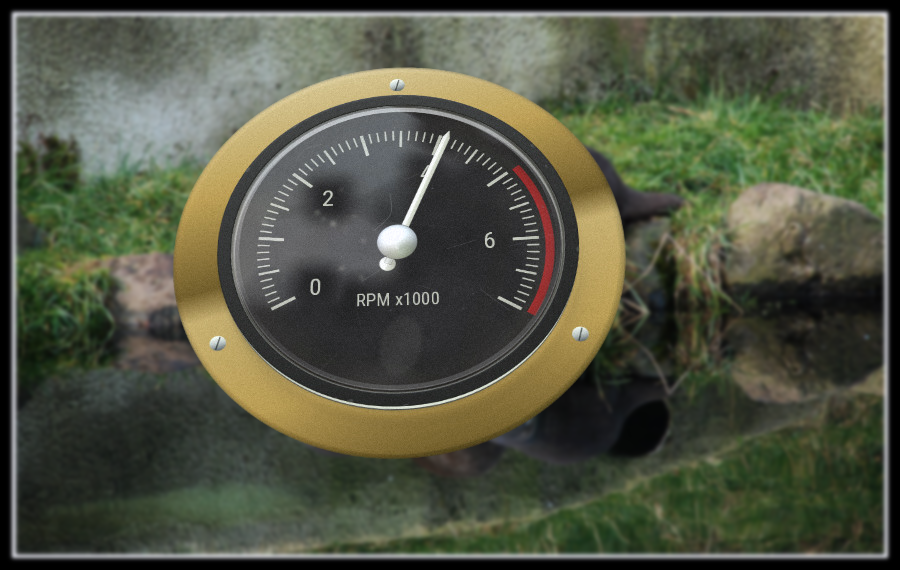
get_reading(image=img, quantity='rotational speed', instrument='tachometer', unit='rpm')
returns 4100 rpm
